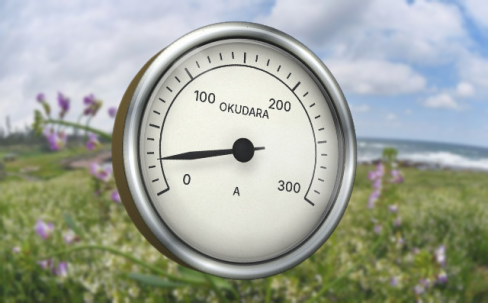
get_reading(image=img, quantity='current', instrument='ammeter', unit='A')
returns 25 A
